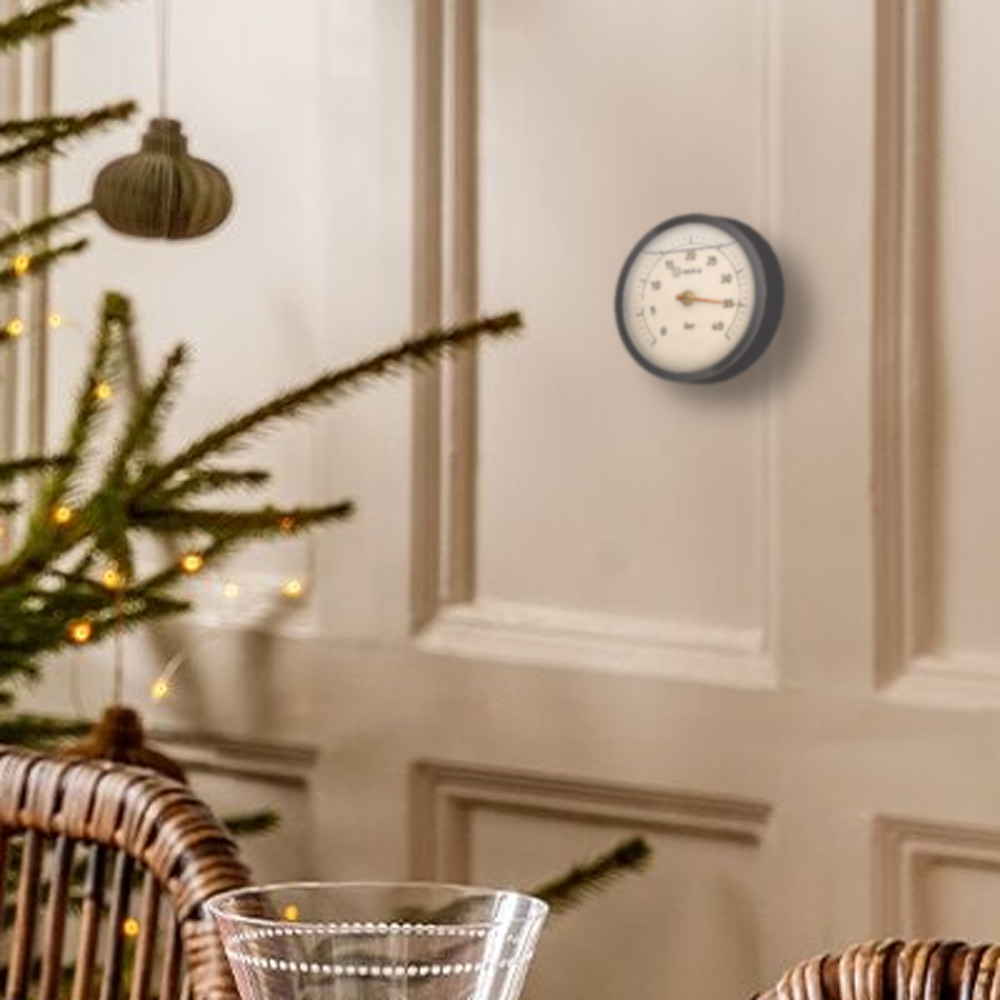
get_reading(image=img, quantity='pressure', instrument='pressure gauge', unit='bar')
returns 35 bar
